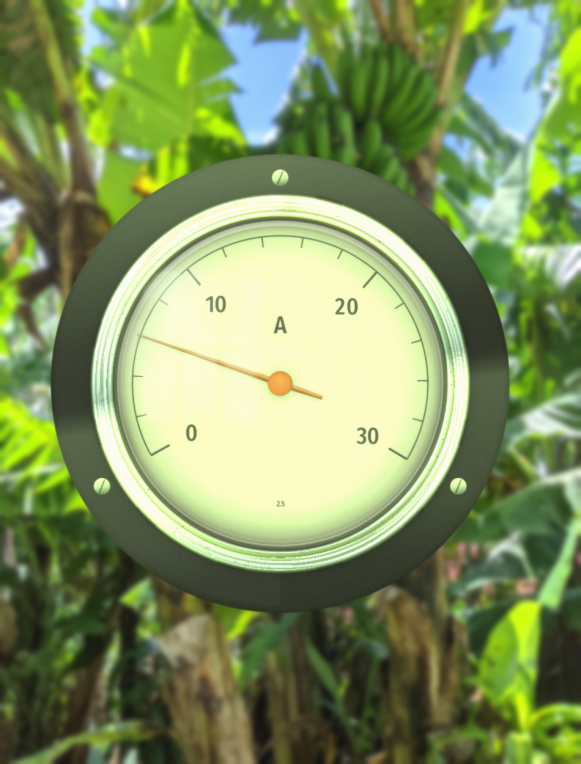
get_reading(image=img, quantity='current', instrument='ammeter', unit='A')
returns 6 A
